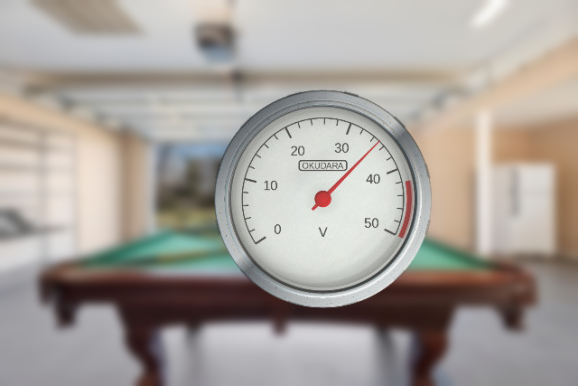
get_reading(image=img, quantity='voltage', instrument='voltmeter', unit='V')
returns 35 V
